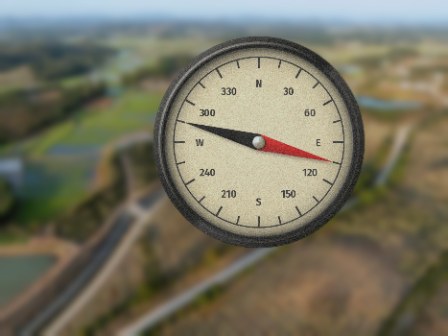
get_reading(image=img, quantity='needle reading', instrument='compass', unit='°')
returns 105 °
